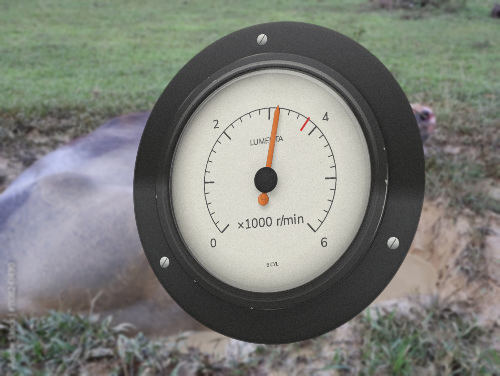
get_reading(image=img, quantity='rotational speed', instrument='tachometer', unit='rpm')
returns 3200 rpm
